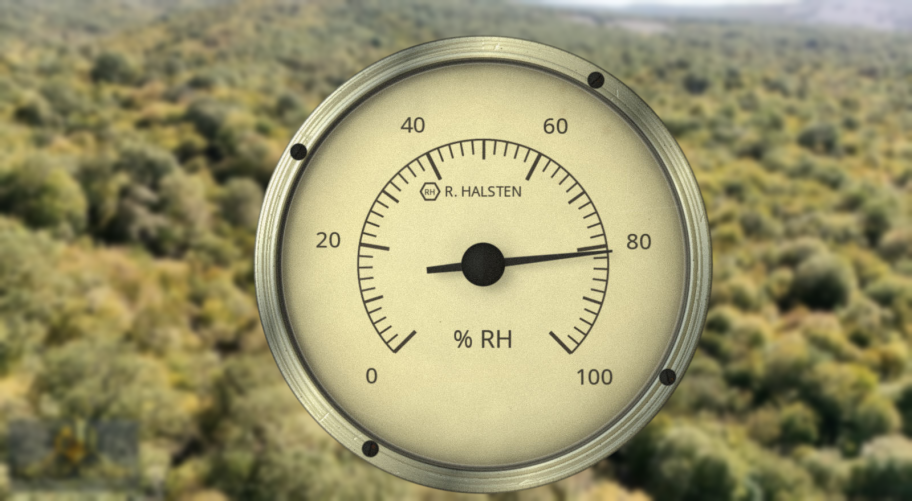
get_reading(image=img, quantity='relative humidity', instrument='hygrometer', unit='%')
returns 81 %
